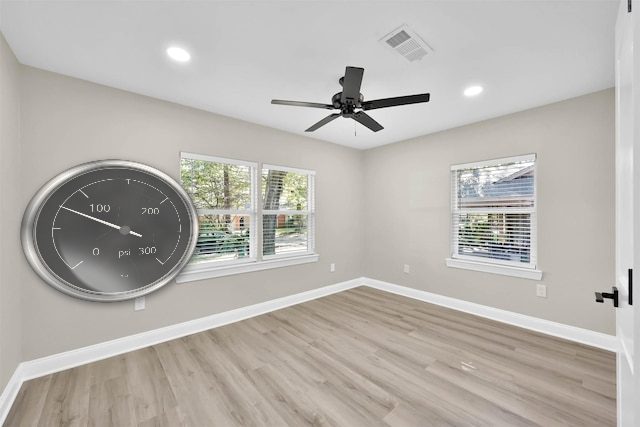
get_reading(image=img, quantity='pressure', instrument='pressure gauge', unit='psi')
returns 75 psi
